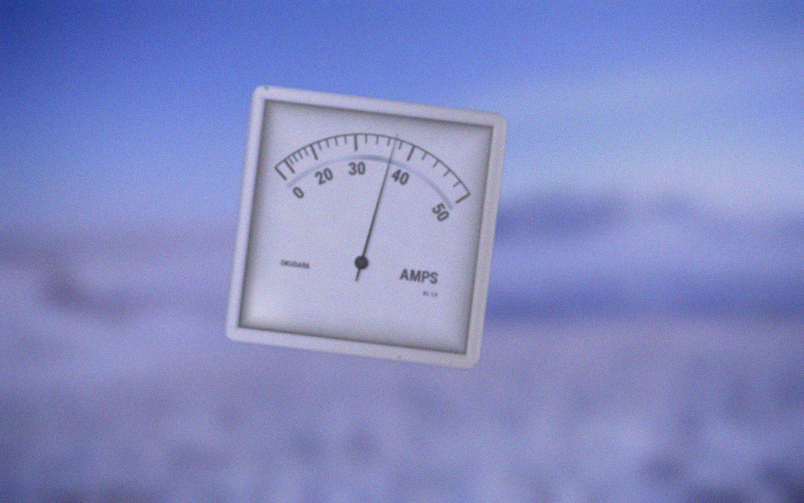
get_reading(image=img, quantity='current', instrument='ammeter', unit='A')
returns 37 A
